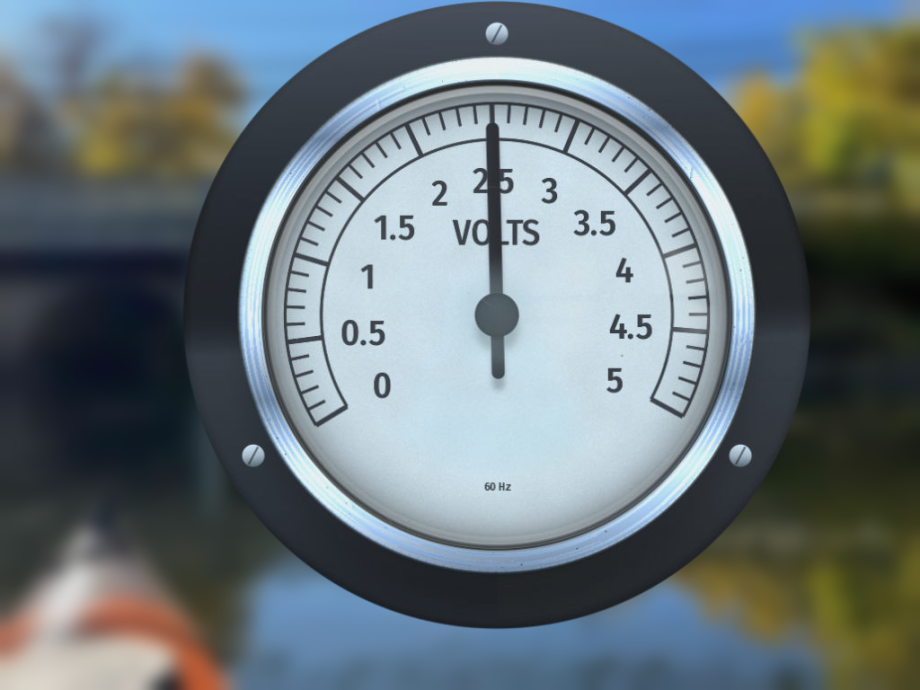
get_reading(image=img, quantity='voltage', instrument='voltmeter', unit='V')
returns 2.5 V
